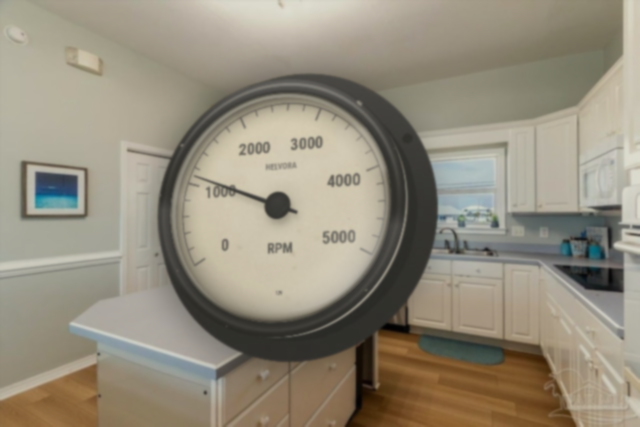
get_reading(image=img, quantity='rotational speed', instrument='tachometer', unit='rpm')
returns 1100 rpm
